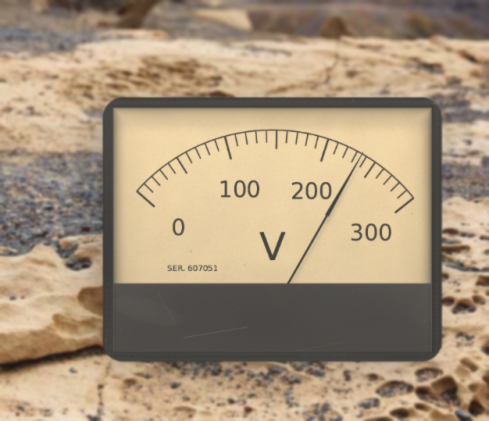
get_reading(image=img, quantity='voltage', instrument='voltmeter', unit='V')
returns 235 V
